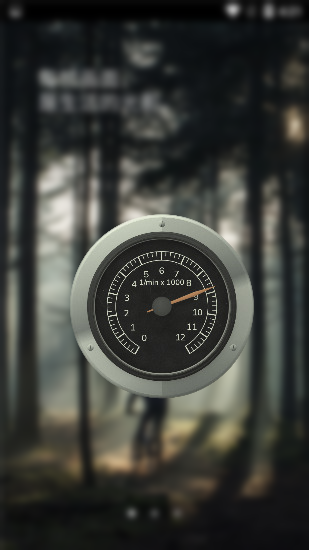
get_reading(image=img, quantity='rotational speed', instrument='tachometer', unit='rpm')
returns 8800 rpm
